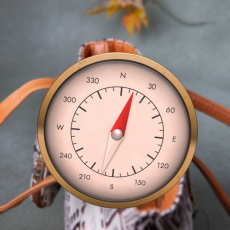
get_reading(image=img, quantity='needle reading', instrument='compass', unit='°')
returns 15 °
